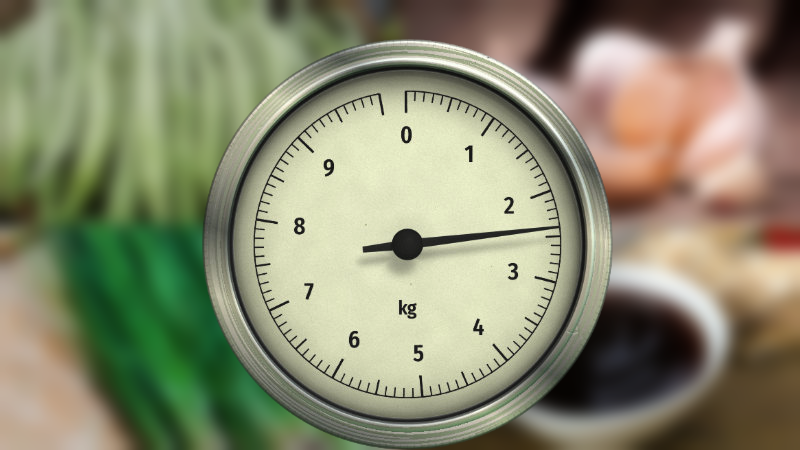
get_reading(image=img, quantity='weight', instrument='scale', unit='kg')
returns 2.4 kg
